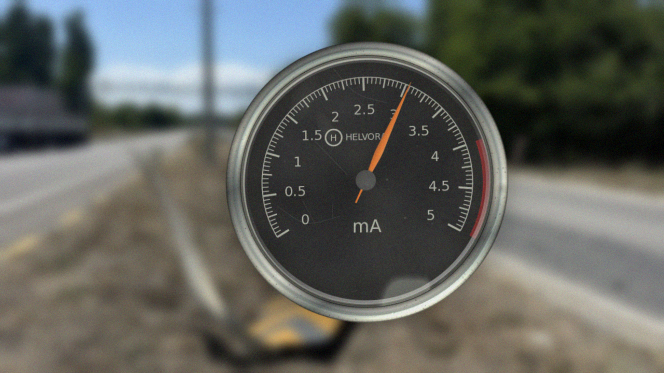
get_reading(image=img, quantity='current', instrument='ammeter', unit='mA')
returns 3.05 mA
